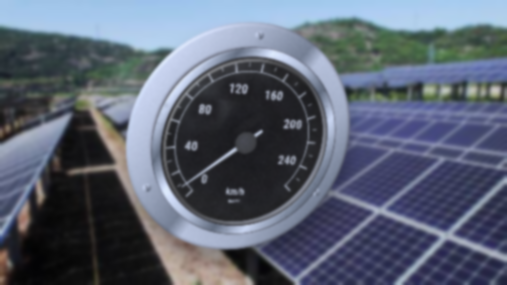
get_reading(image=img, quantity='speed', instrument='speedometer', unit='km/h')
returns 10 km/h
